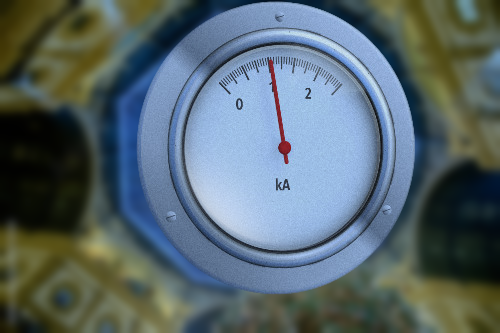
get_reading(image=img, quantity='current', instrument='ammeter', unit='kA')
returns 1 kA
